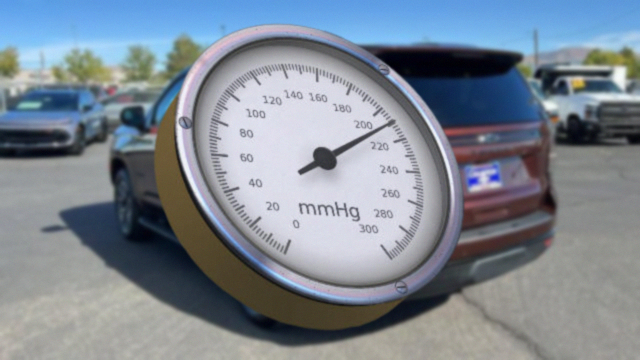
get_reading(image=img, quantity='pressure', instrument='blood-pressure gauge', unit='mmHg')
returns 210 mmHg
